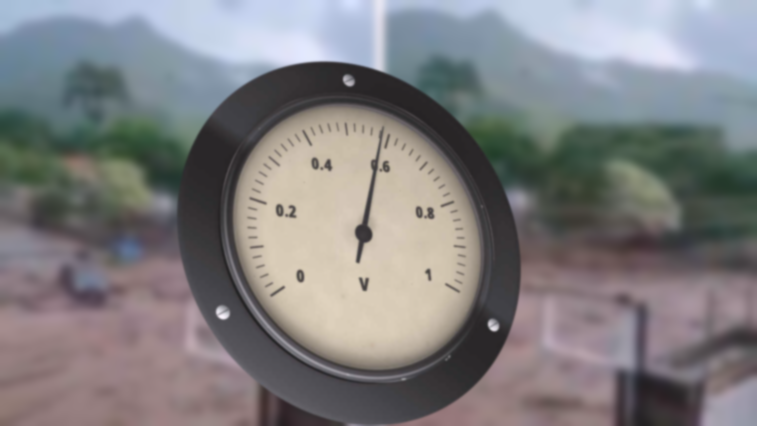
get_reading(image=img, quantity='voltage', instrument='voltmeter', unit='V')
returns 0.58 V
